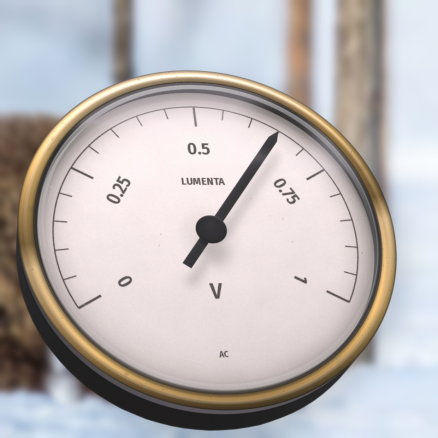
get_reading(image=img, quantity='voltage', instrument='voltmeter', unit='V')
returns 0.65 V
